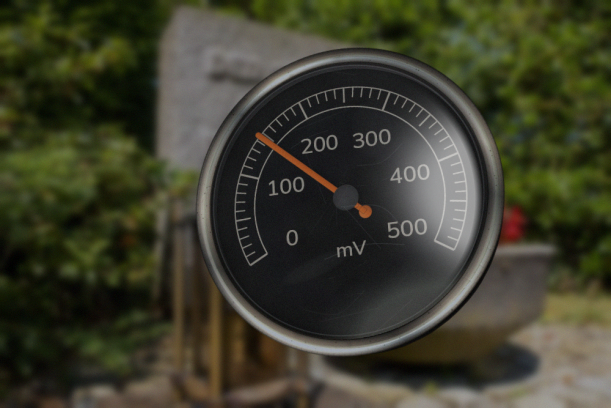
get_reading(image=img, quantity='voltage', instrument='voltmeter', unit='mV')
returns 145 mV
